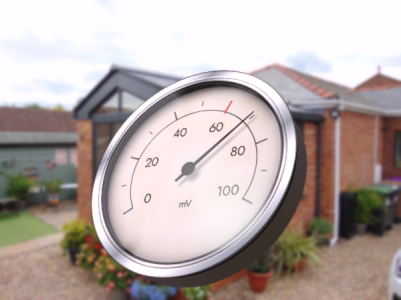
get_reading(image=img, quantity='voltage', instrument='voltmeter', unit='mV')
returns 70 mV
